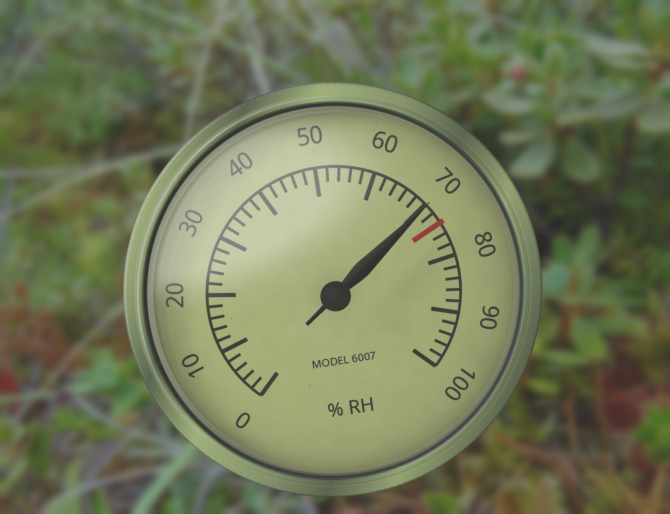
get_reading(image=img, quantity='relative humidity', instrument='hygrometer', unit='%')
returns 70 %
